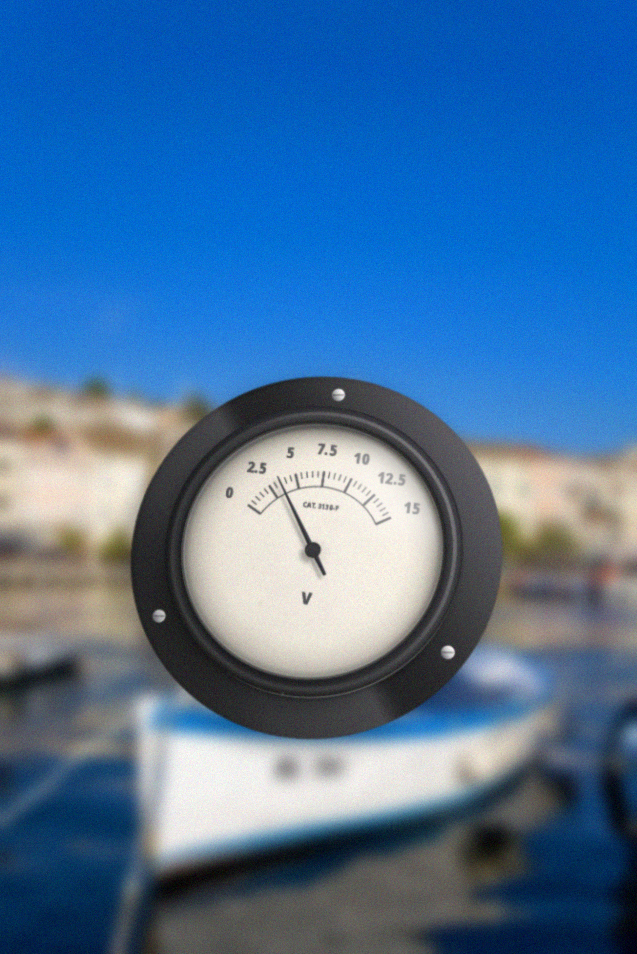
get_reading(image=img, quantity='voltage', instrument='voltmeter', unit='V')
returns 3.5 V
